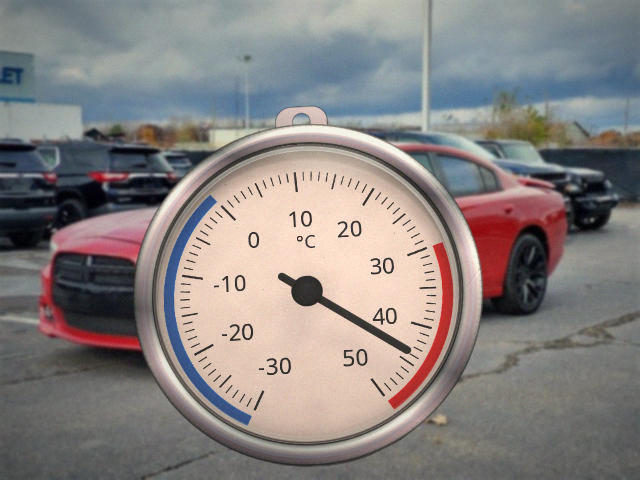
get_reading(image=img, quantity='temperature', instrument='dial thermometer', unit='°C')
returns 44 °C
